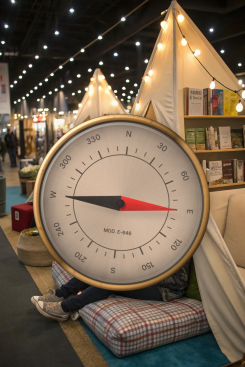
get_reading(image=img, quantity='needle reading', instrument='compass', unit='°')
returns 90 °
